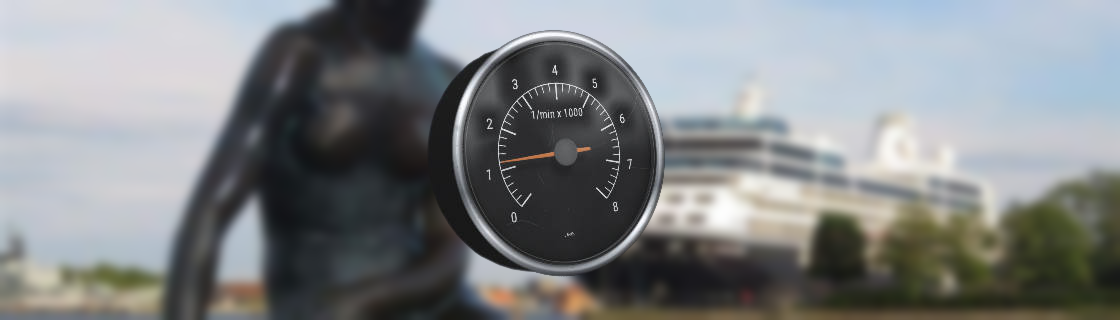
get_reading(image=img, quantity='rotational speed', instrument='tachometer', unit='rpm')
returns 1200 rpm
